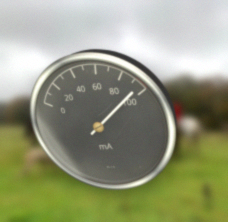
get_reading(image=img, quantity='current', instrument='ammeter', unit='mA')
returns 95 mA
